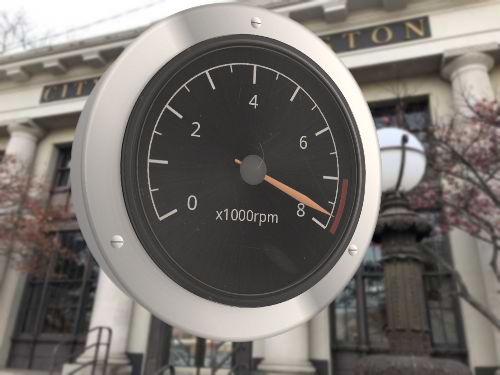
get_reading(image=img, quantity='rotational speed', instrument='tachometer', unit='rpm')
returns 7750 rpm
